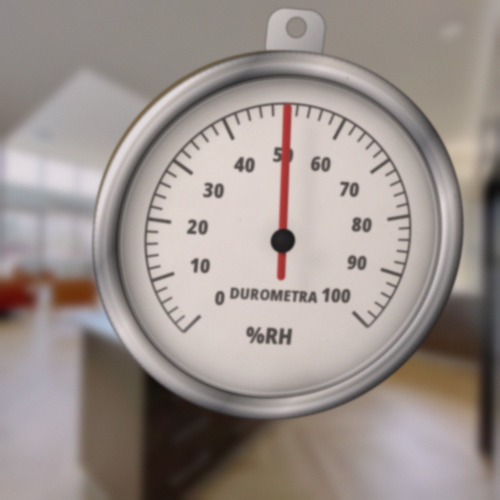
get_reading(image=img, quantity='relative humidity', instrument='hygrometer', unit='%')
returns 50 %
